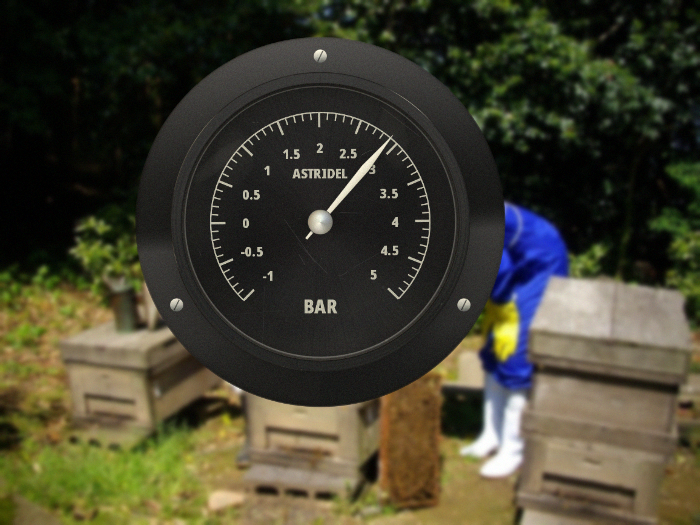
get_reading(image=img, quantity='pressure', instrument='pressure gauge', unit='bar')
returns 2.9 bar
